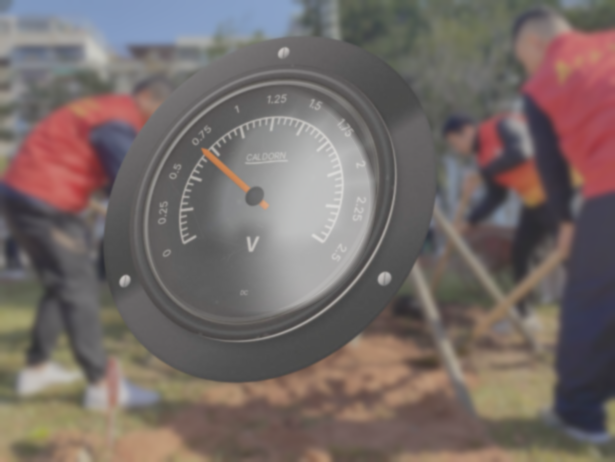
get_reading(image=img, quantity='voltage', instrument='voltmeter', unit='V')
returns 0.7 V
